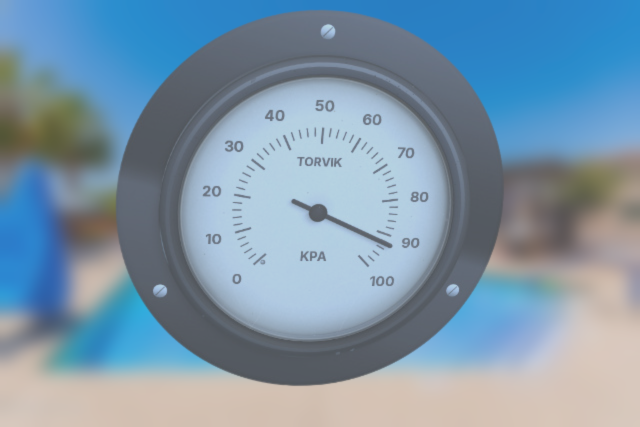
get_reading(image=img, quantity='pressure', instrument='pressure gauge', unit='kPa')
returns 92 kPa
